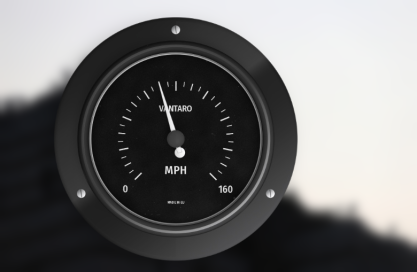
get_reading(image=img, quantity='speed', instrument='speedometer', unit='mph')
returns 70 mph
